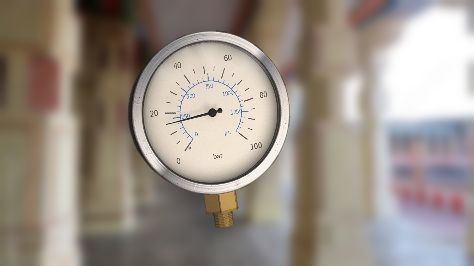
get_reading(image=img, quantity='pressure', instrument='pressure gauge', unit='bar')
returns 15 bar
